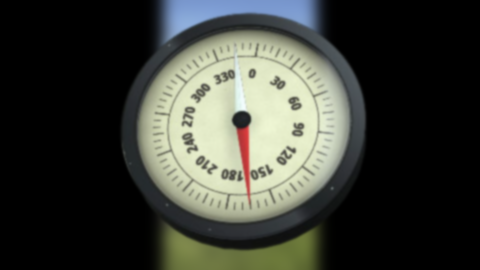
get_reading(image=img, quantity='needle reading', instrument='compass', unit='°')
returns 165 °
